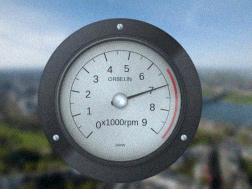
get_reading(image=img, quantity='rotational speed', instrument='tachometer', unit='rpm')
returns 7000 rpm
